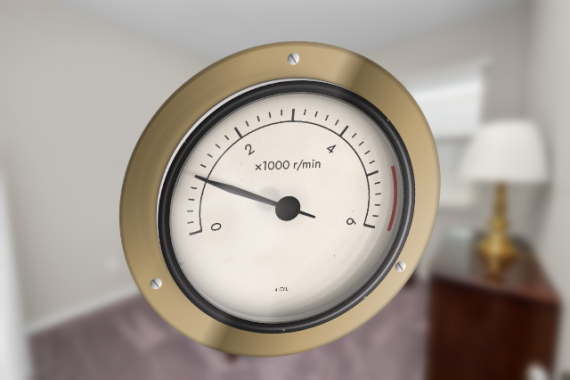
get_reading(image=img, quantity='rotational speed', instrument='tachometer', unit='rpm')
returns 1000 rpm
